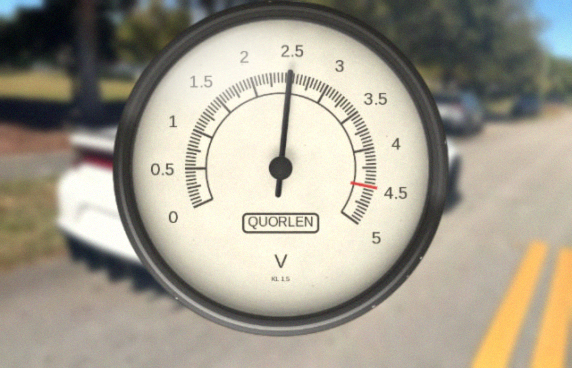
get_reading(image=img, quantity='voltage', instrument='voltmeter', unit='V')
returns 2.5 V
